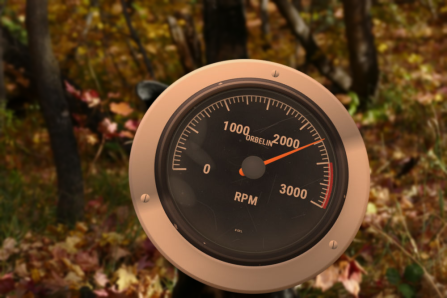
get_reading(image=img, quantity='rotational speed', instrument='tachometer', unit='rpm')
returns 2250 rpm
